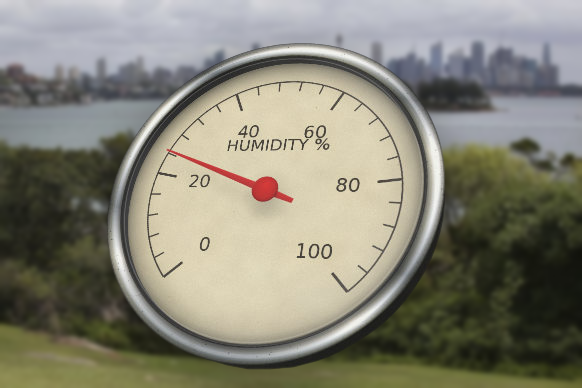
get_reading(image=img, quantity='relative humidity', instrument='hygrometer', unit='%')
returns 24 %
